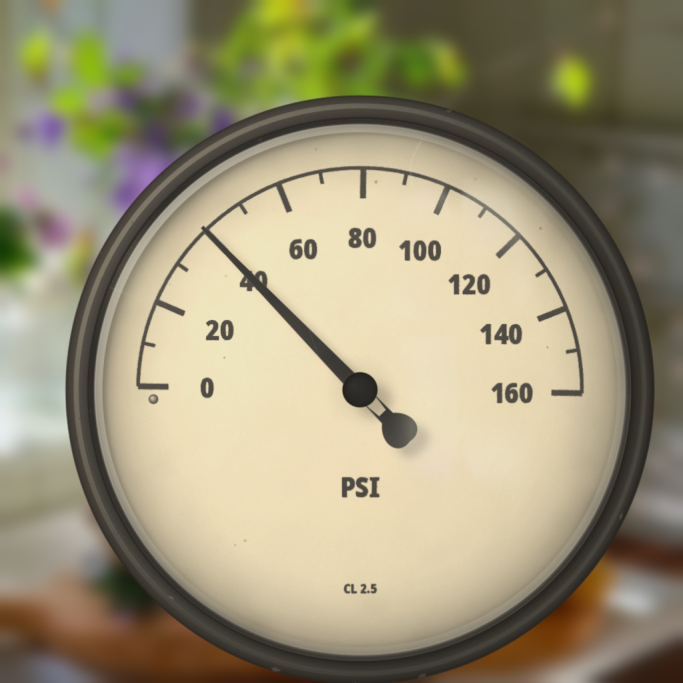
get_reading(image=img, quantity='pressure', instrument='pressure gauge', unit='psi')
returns 40 psi
